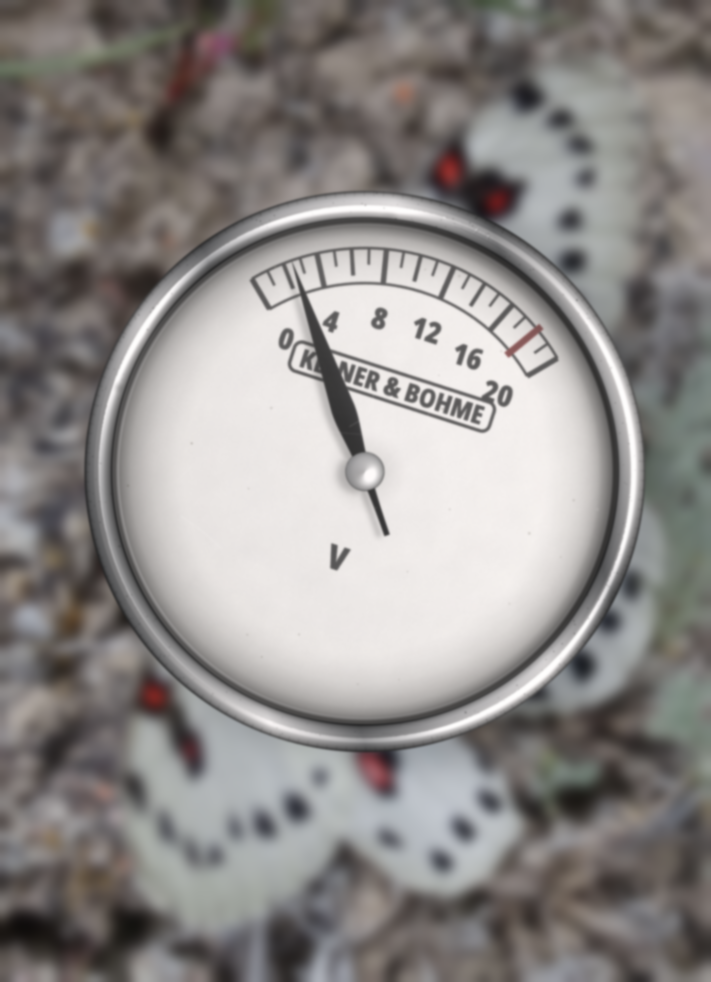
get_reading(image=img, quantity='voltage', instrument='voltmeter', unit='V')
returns 2.5 V
